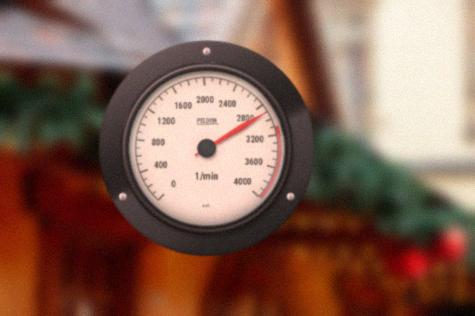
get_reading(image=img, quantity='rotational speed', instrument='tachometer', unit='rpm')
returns 2900 rpm
